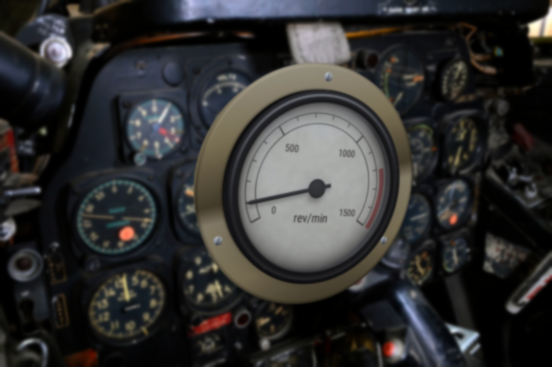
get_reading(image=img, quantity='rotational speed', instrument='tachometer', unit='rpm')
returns 100 rpm
